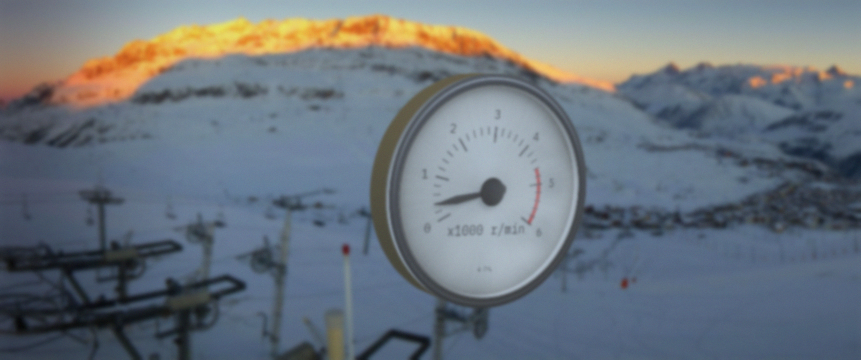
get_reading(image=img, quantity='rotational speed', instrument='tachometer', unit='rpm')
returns 400 rpm
